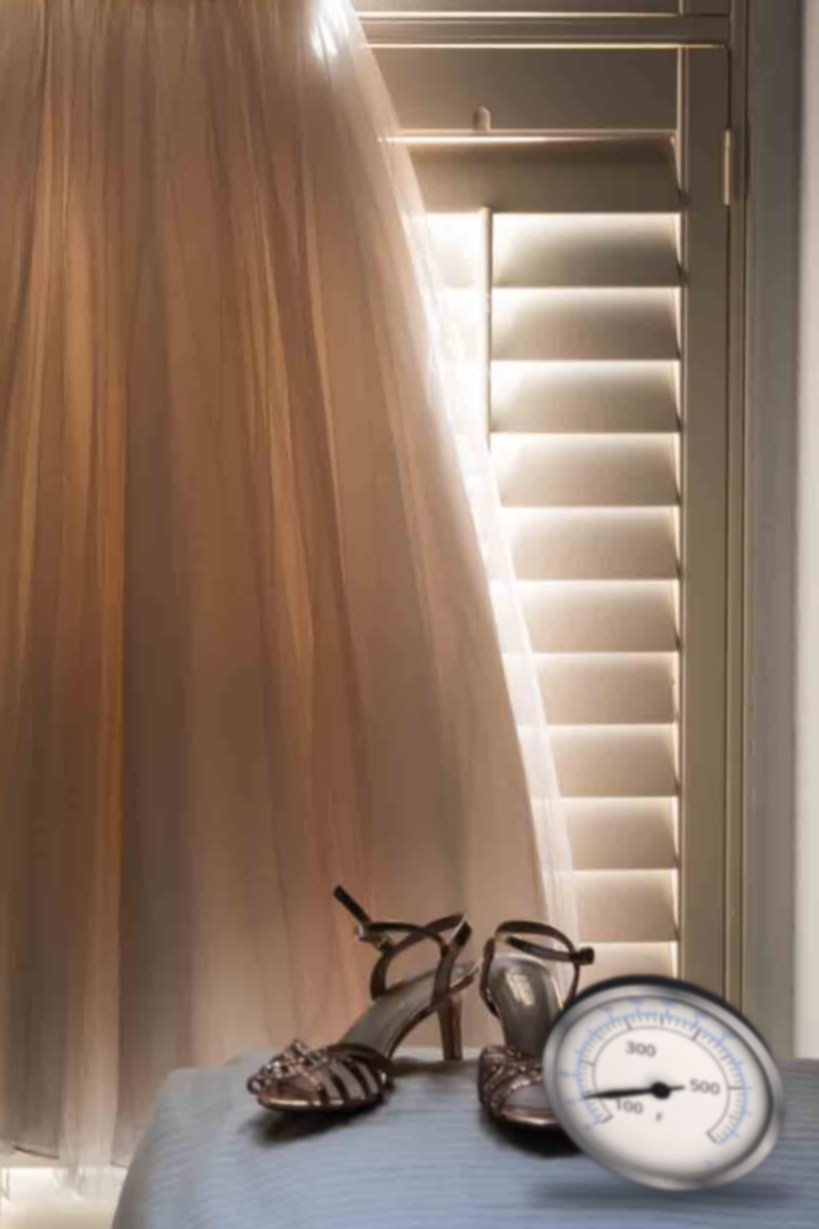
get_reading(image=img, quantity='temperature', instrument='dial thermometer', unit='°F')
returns 150 °F
